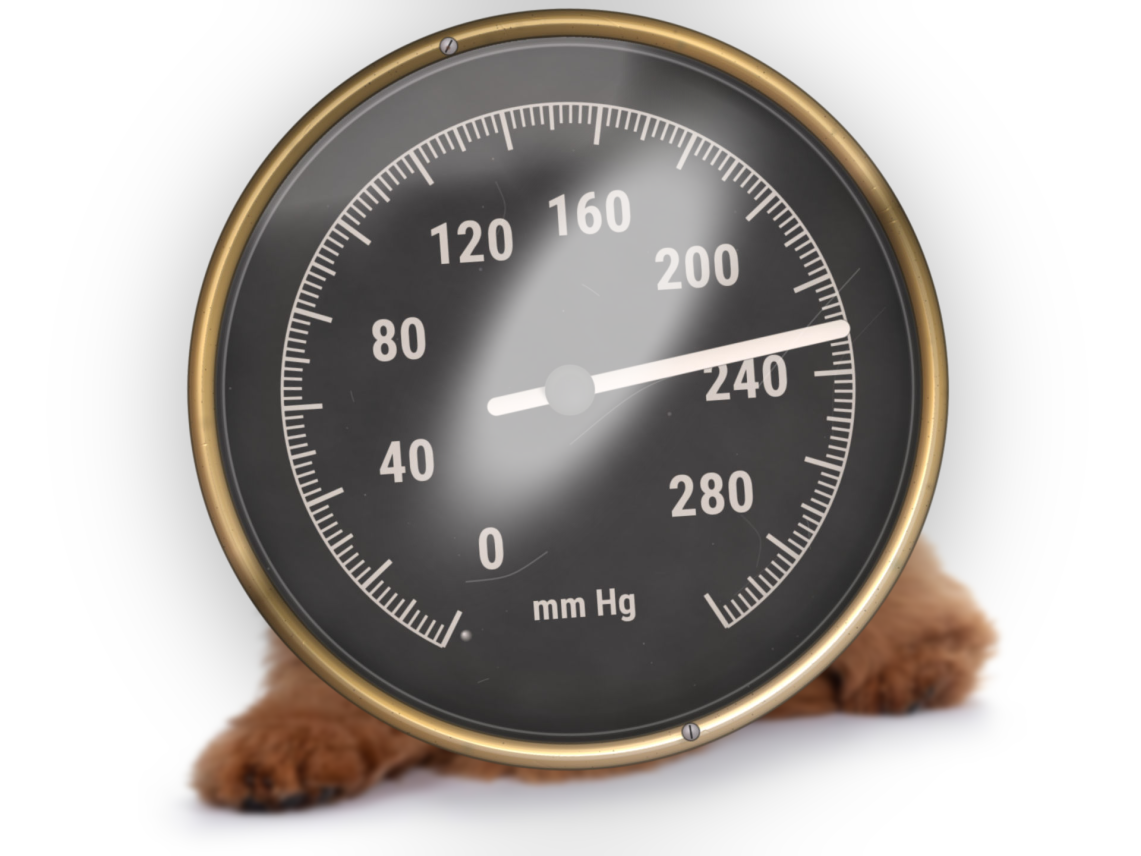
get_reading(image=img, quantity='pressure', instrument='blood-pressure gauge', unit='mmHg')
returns 231 mmHg
